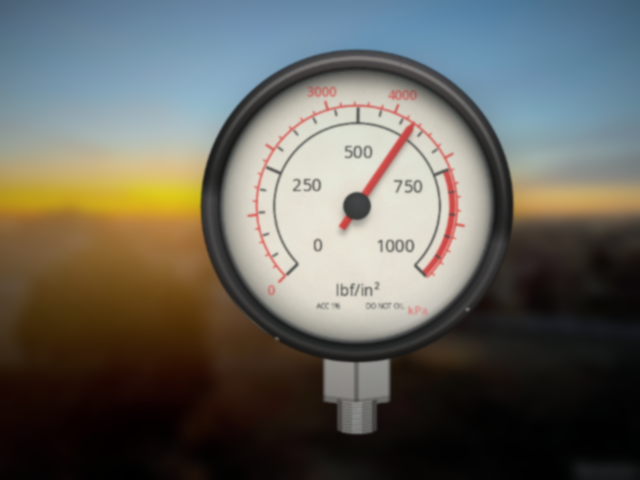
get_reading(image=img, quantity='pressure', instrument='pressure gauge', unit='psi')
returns 625 psi
